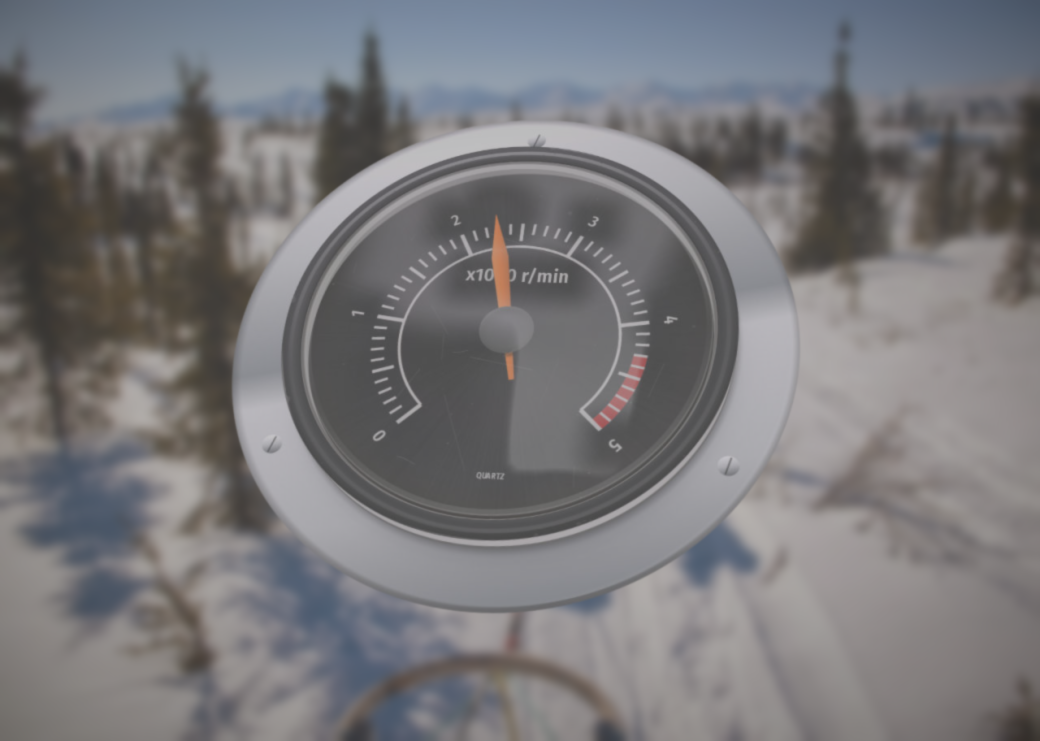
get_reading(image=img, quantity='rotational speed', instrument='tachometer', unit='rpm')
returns 2300 rpm
